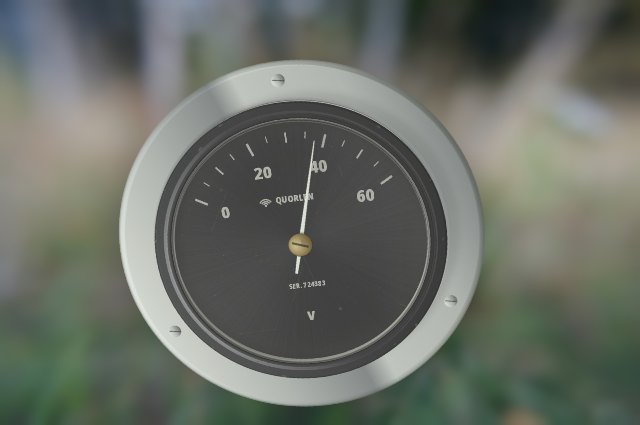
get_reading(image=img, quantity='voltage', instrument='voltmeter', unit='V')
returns 37.5 V
